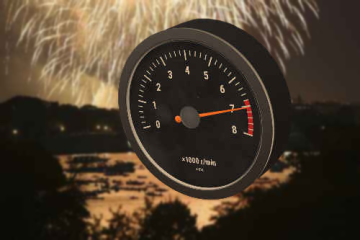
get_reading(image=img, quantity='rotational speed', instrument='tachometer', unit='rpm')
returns 7000 rpm
